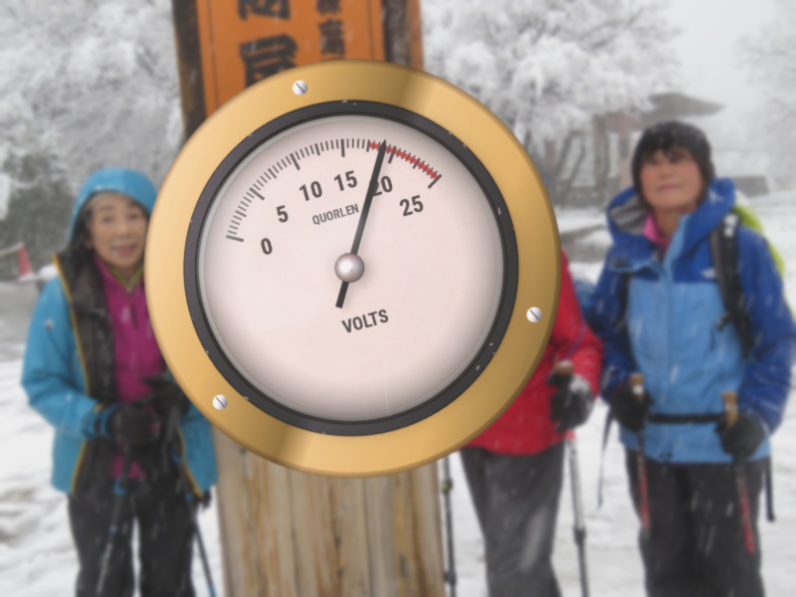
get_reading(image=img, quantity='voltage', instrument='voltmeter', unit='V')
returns 19 V
